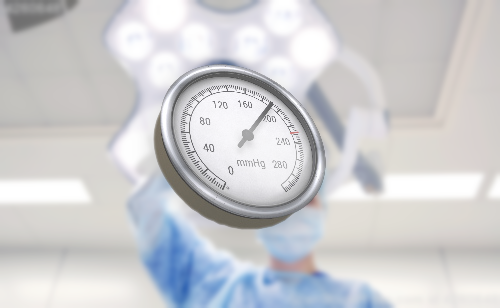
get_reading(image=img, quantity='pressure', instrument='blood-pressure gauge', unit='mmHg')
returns 190 mmHg
